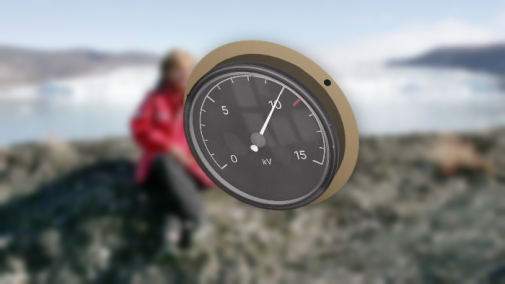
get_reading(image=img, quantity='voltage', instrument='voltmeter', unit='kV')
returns 10 kV
